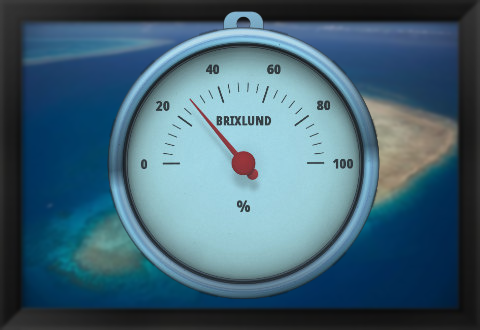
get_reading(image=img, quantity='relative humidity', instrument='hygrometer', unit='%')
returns 28 %
